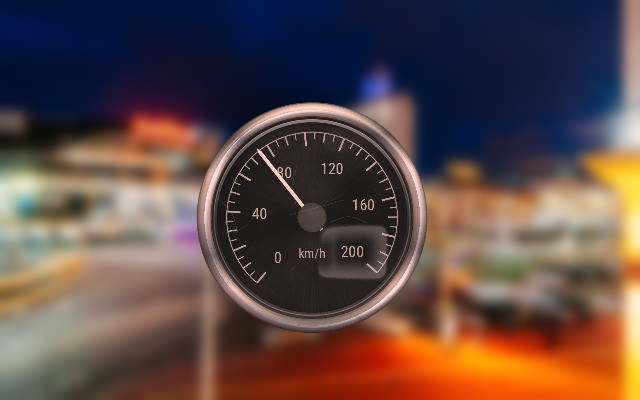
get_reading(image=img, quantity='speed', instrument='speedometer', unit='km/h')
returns 75 km/h
